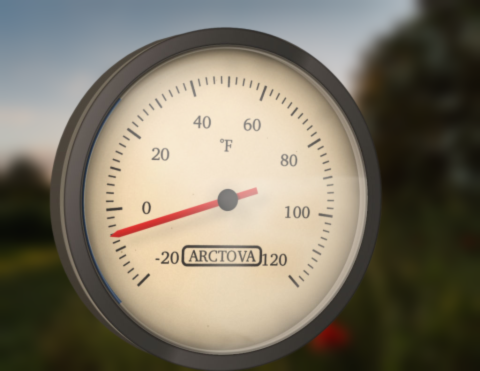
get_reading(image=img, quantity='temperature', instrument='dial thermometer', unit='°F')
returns -6 °F
